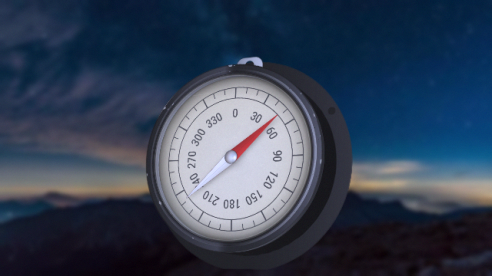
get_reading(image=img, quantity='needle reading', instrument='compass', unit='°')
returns 50 °
